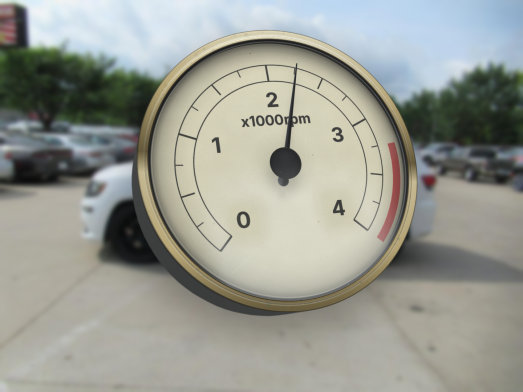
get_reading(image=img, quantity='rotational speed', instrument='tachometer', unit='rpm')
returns 2250 rpm
